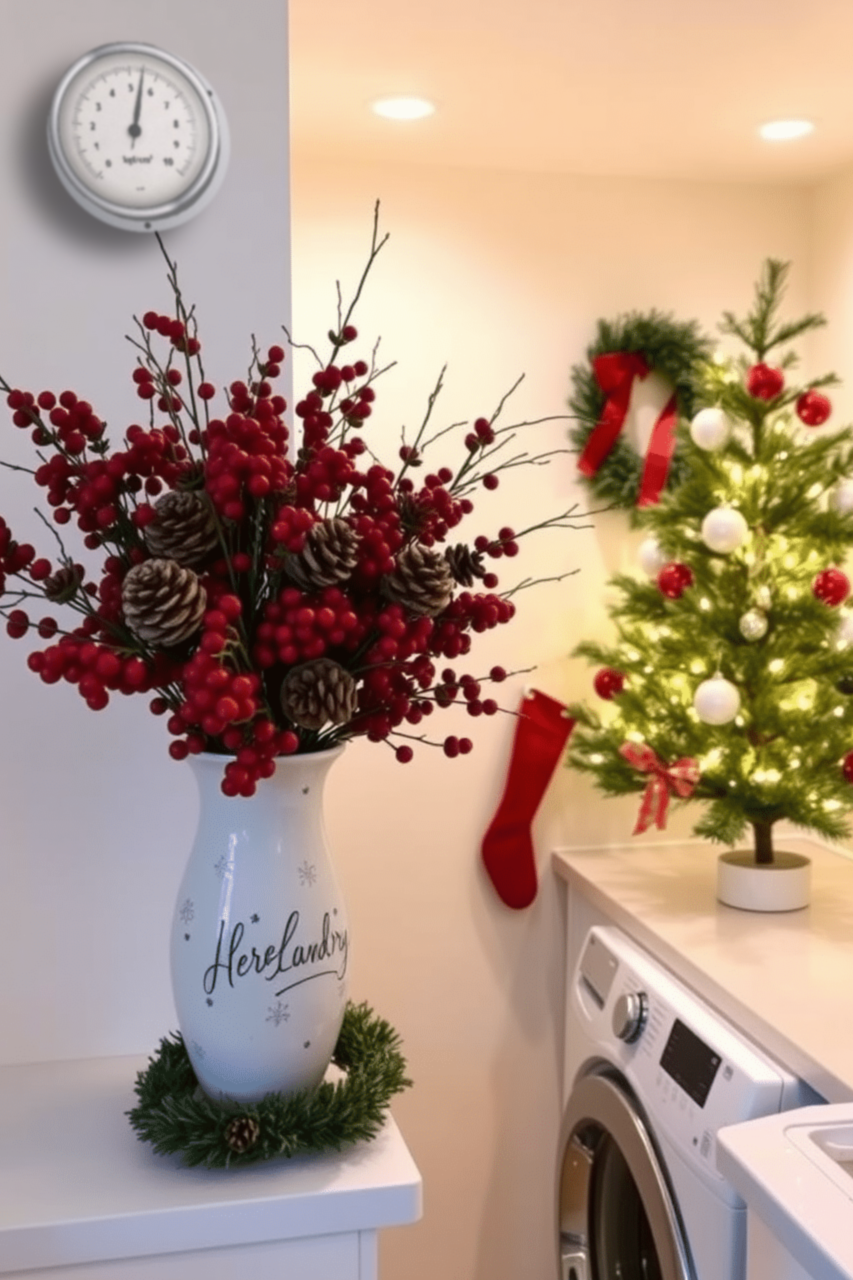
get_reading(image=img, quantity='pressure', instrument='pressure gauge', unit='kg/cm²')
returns 5.5 kg/cm²
